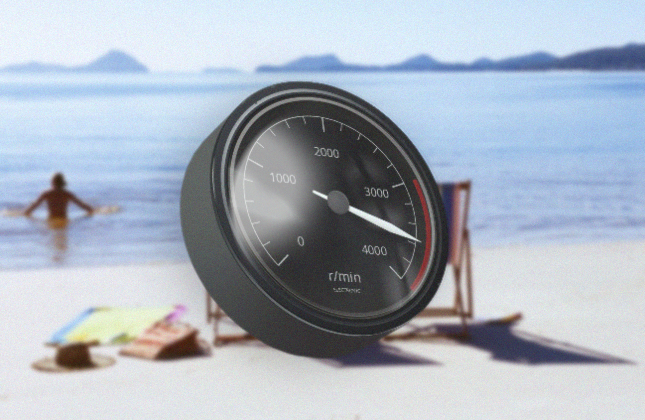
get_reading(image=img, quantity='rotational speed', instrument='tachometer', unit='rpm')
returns 3600 rpm
